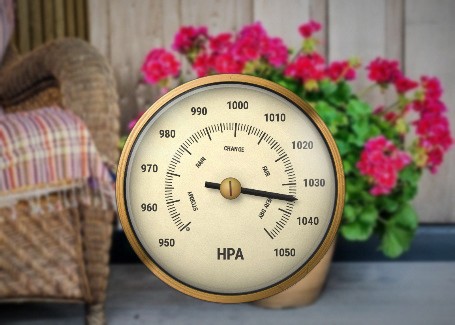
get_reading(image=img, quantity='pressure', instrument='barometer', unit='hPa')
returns 1035 hPa
